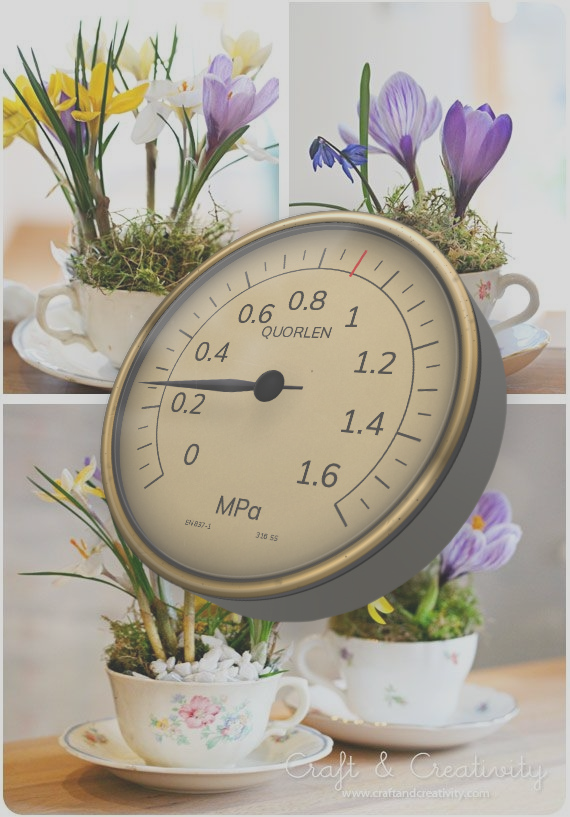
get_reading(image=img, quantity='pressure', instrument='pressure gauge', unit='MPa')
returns 0.25 MPa
